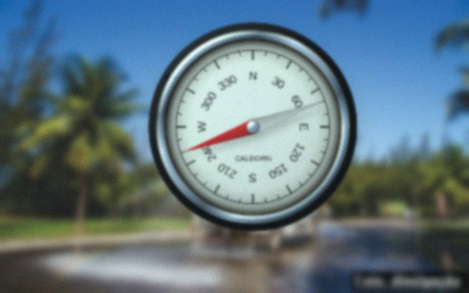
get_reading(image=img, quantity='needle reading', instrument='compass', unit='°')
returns 250 °
